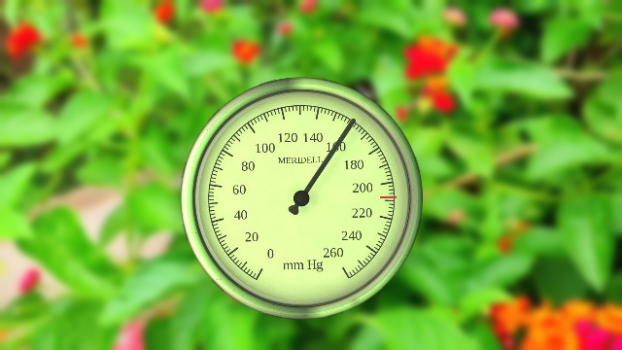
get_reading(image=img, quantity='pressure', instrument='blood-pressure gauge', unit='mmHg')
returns 160 mmHg
